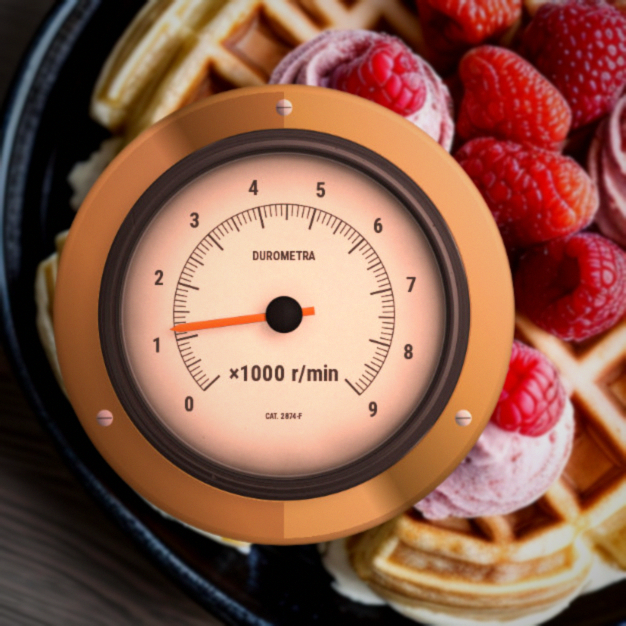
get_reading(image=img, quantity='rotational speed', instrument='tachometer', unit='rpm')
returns 1200 rpm
